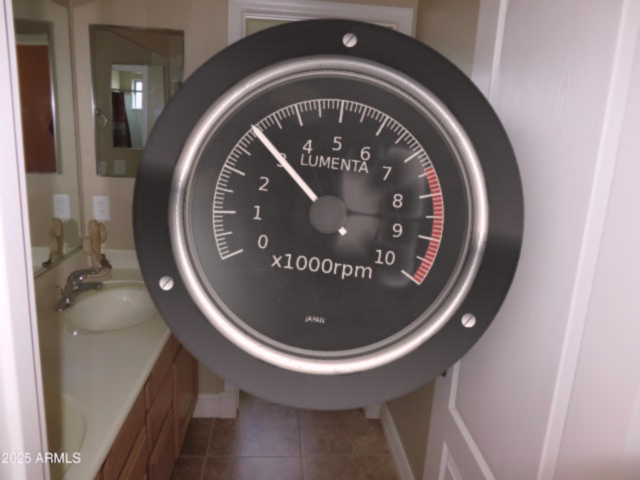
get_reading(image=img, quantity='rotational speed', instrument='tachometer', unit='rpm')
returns 3000 rpm
